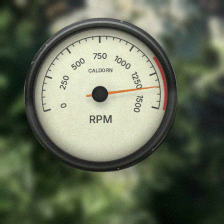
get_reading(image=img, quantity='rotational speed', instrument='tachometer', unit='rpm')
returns 1350 rpm
